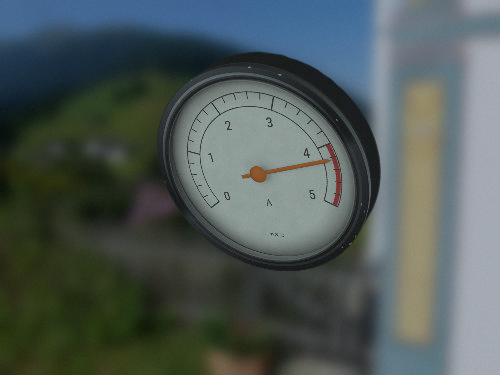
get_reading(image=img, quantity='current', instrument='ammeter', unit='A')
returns 4.2 A
